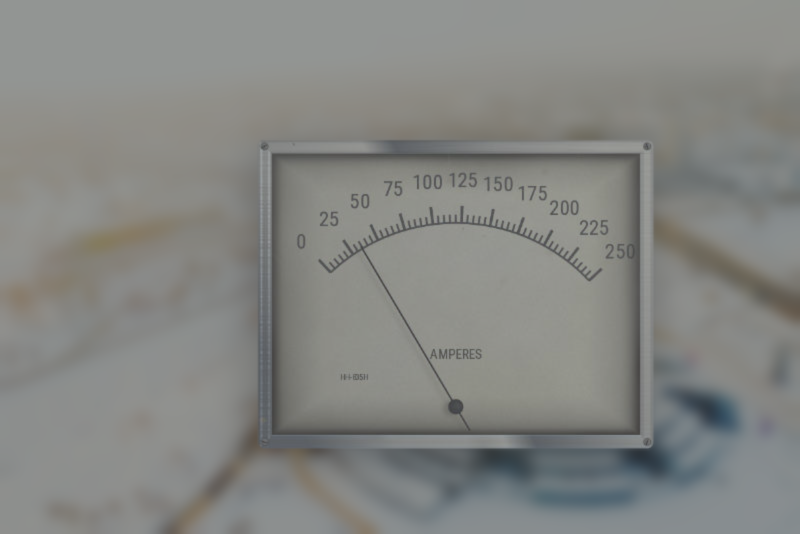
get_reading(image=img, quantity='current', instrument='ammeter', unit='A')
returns 35 A
